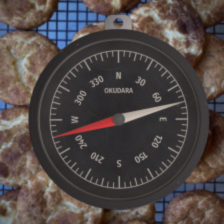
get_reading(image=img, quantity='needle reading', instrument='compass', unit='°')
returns 255 °
